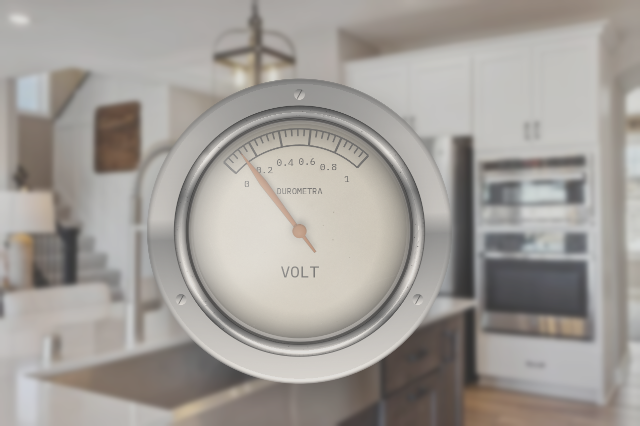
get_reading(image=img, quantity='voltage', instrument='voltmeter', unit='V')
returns 0.12 V
